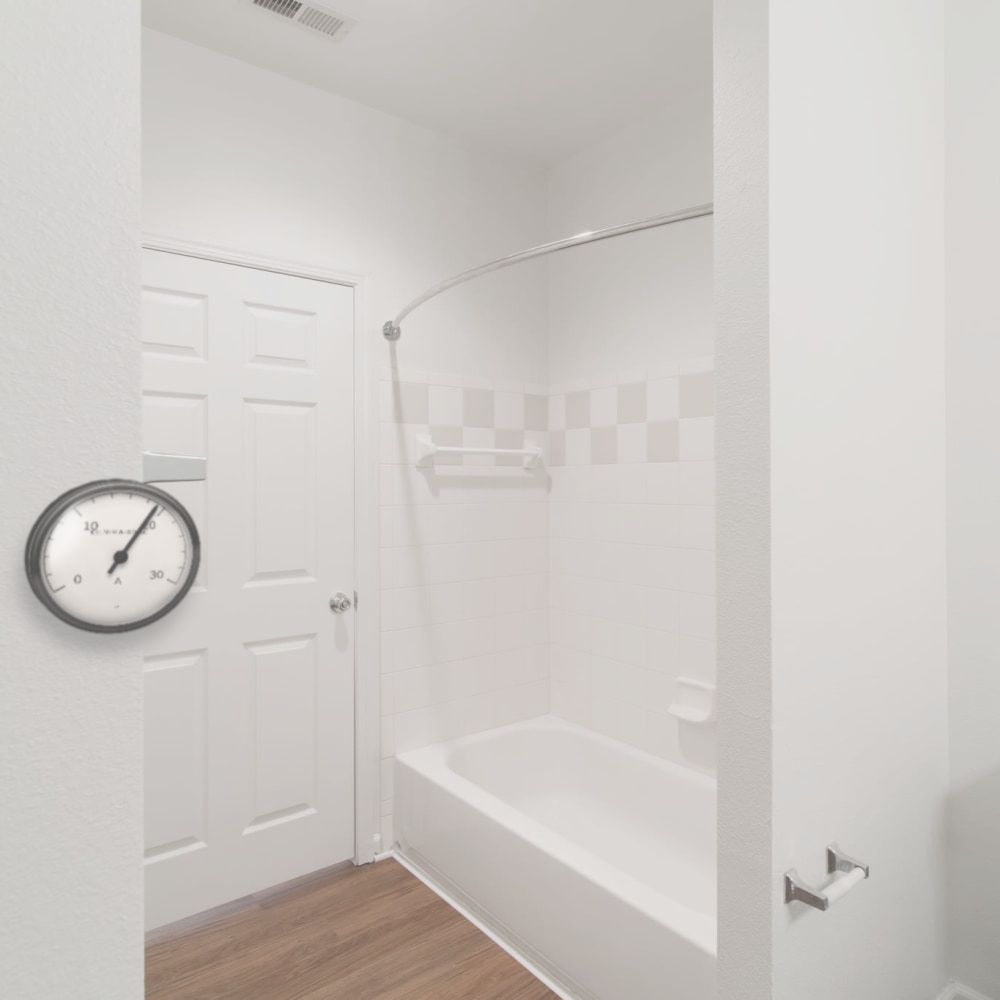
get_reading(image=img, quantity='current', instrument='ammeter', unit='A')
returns 19 A
